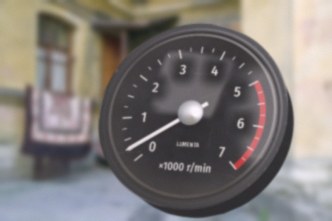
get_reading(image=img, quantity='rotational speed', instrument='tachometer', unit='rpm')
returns 250 rpm
